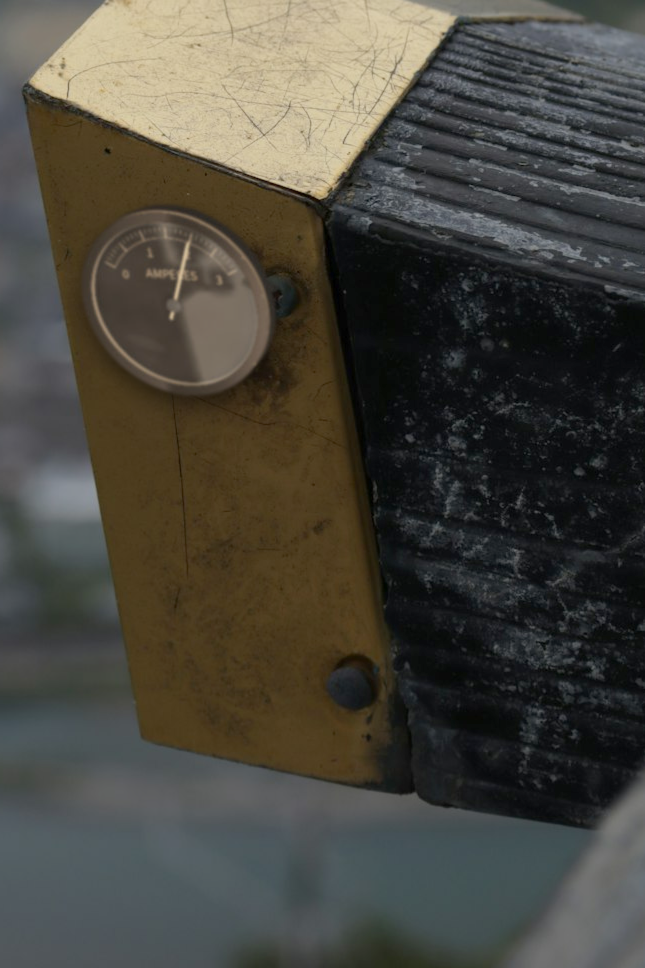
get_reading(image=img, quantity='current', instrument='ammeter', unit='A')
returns 2 A
